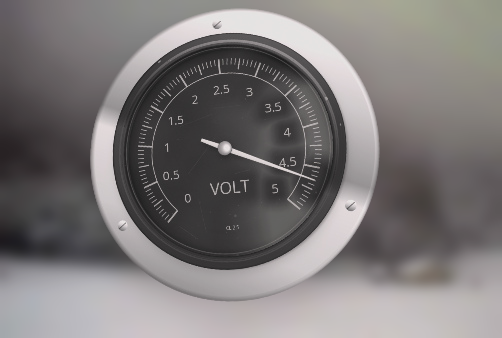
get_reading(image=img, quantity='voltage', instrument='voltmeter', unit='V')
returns 4.65 V
